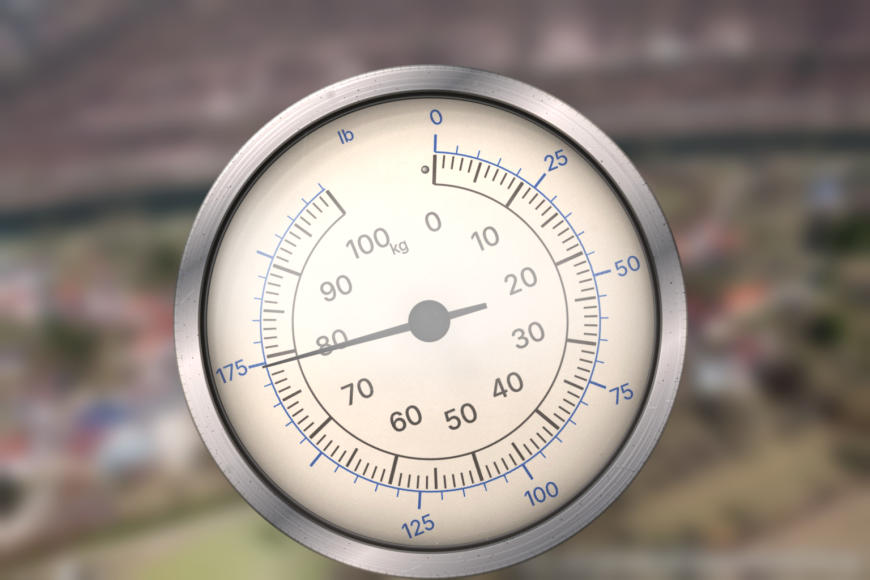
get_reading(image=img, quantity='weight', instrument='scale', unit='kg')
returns 79 kg
